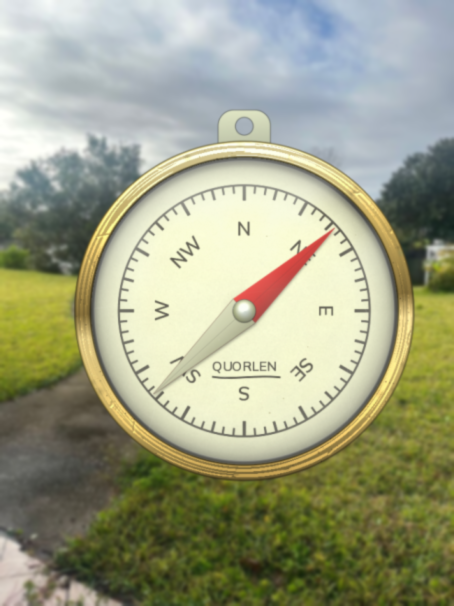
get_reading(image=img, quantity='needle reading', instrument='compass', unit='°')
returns 47.5 °
